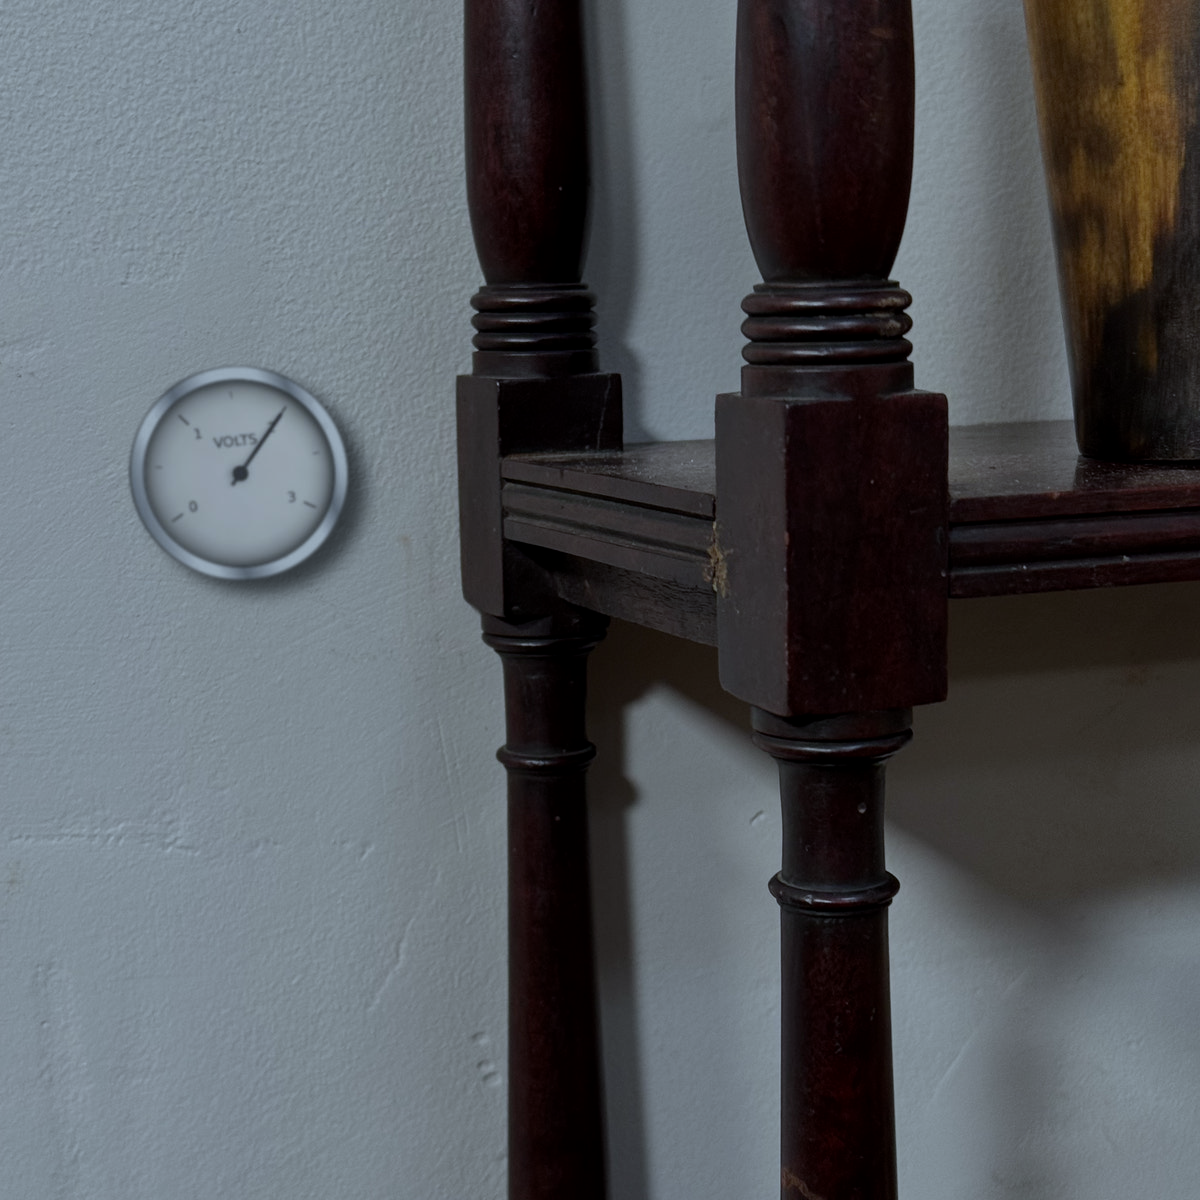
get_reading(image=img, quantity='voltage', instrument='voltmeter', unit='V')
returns 2 V
